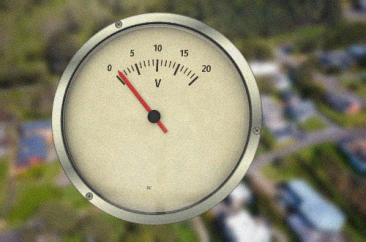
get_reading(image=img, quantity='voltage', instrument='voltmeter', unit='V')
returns 1 V
